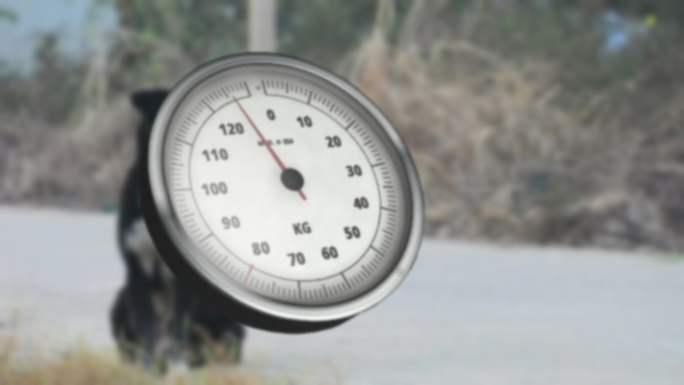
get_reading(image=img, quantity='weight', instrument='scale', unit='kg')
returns 125 kg
